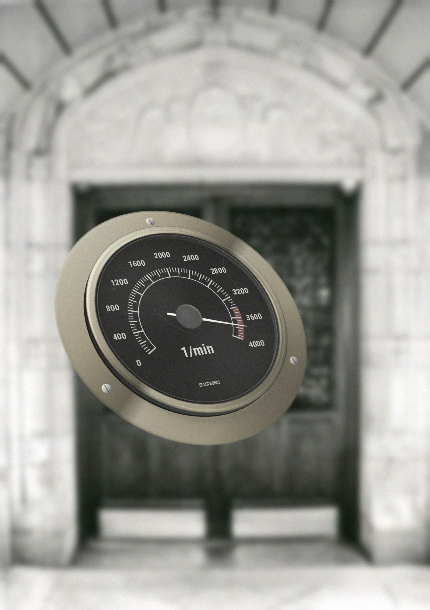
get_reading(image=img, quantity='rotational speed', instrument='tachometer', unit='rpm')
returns 3800 rpm
